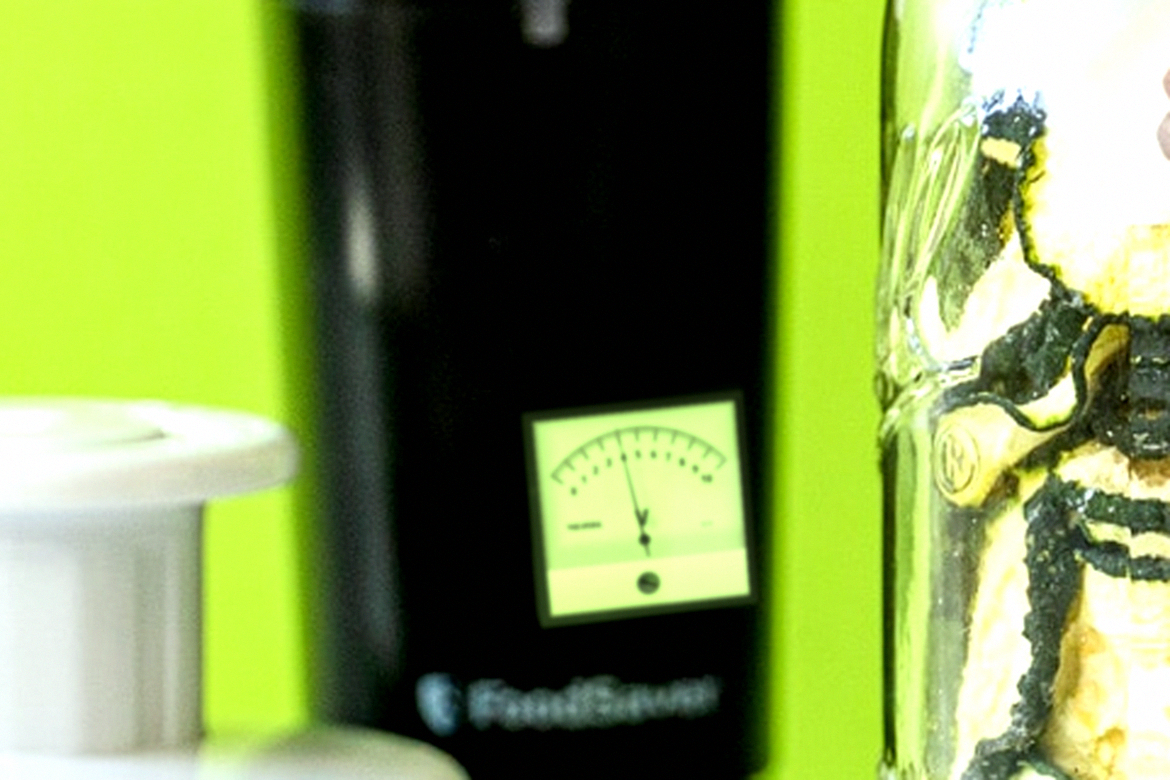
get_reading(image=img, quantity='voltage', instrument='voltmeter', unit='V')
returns 4 V
